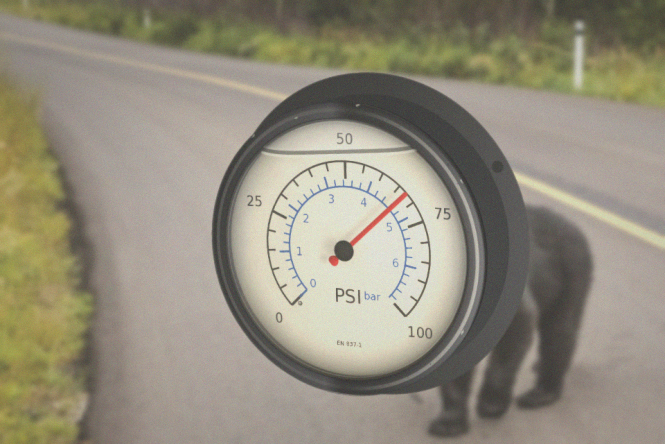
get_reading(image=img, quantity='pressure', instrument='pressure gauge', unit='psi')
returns 67.5 psi
